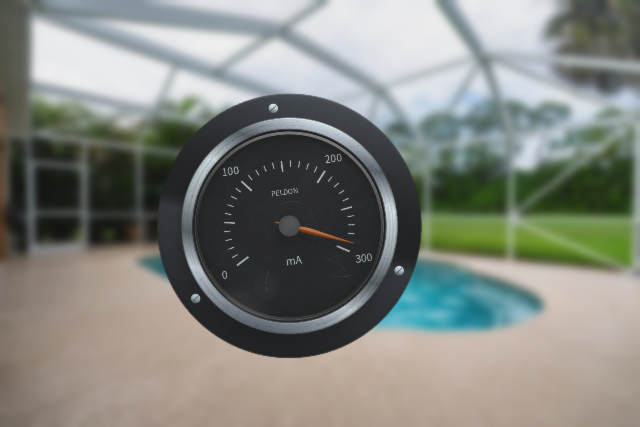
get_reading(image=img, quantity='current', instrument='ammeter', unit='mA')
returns 290 mA
